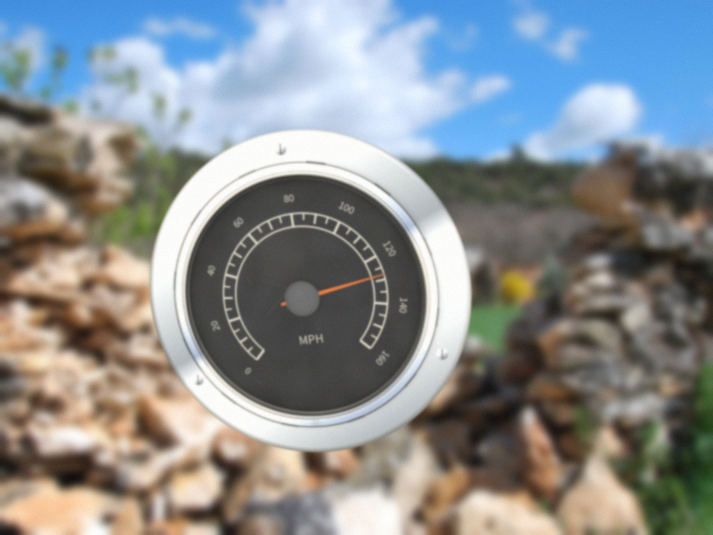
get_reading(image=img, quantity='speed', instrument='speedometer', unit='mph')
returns 127.5 mph
